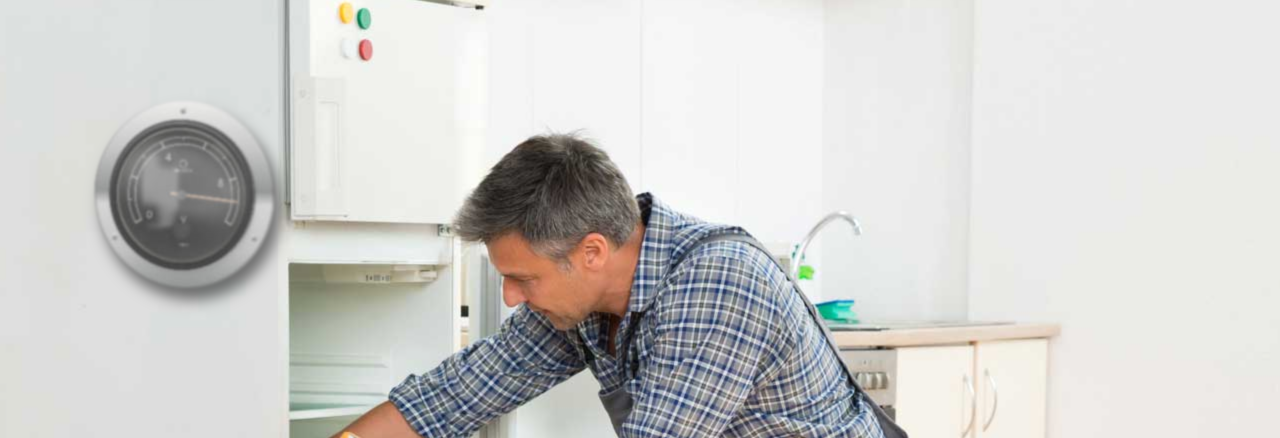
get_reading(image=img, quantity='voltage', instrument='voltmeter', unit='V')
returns 9 V
